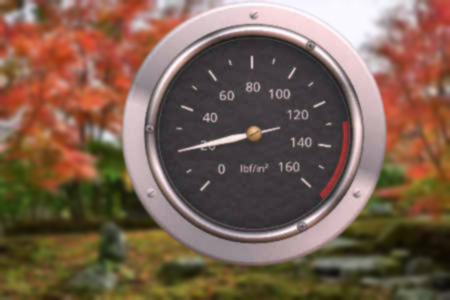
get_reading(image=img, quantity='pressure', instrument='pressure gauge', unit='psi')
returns 20 psi
